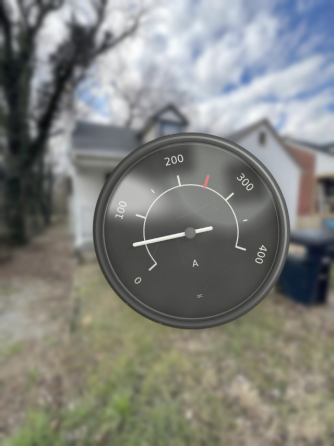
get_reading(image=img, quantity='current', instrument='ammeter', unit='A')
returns 50 A
